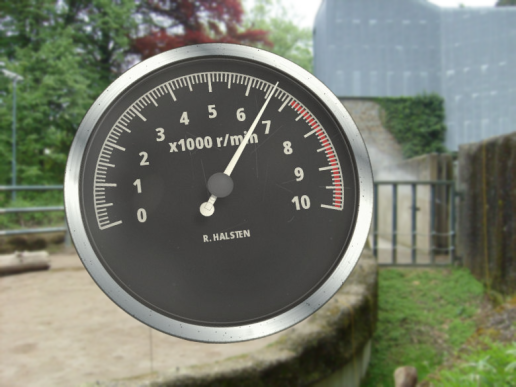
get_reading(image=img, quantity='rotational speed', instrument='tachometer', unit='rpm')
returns 6600 rpm
